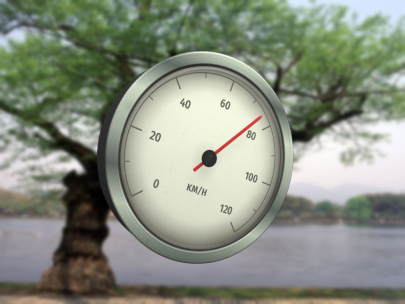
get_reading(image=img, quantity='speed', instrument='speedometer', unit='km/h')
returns 75 km/h
